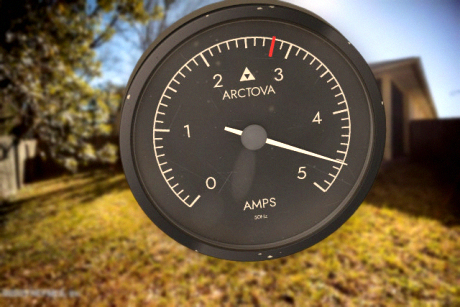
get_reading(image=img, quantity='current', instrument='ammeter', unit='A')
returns 4.6 A
